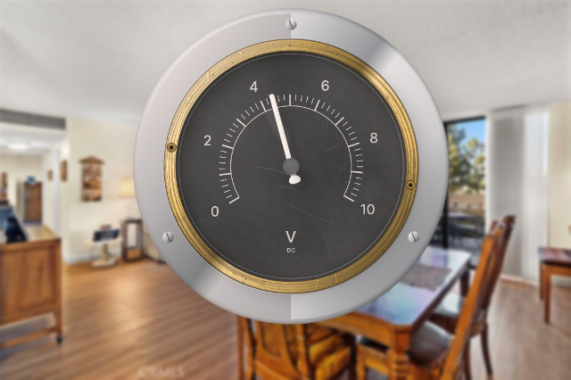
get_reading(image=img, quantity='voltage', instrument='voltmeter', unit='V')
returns 4.4 V
